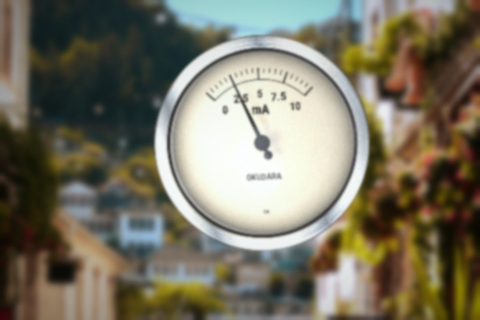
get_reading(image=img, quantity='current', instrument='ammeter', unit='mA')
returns 2.5 mA
